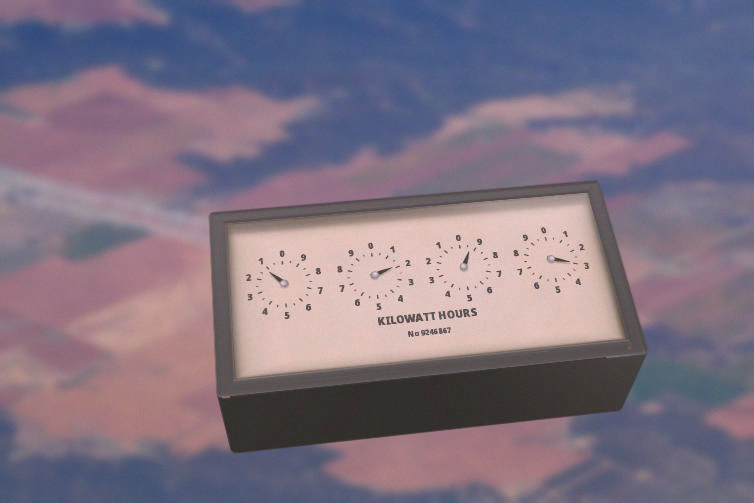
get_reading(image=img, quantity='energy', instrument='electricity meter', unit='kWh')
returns 1193 kWh
